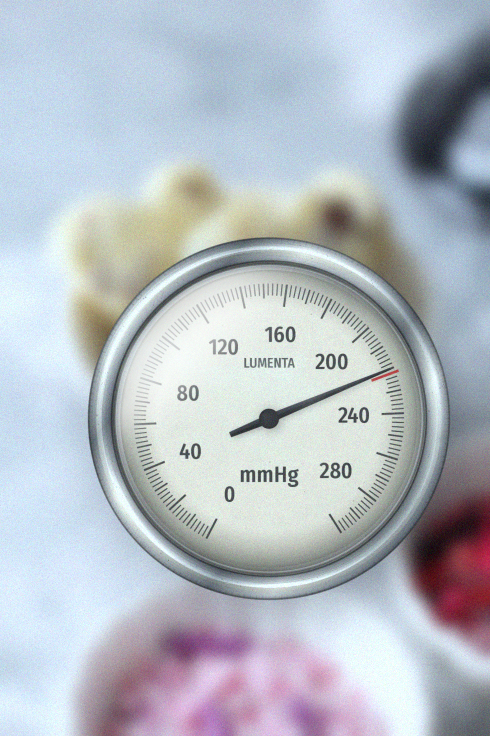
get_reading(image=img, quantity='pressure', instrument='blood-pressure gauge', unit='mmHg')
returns 220 mmHg
